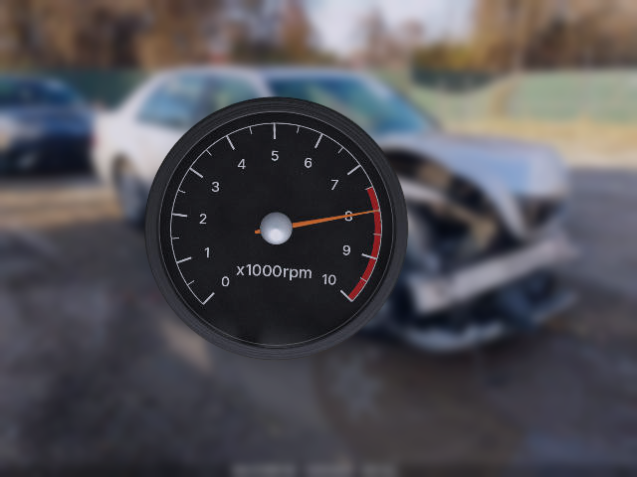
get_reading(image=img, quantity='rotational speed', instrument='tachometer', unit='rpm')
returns 8000 rpm
